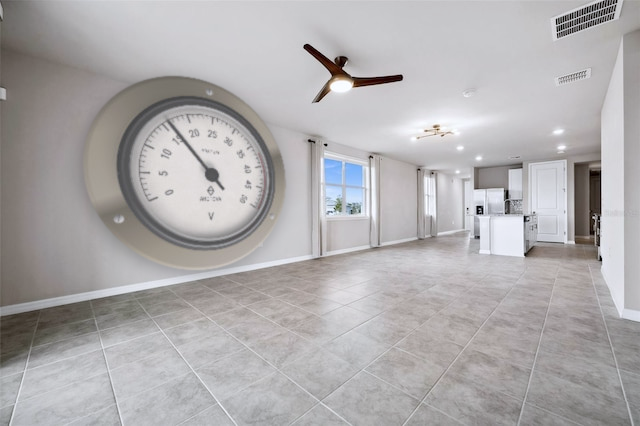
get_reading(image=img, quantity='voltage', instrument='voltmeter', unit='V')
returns 16 V
